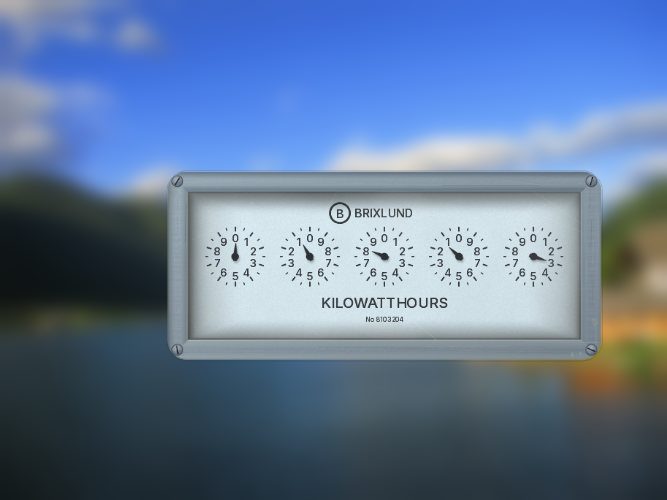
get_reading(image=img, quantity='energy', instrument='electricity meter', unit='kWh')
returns 813 kWh
